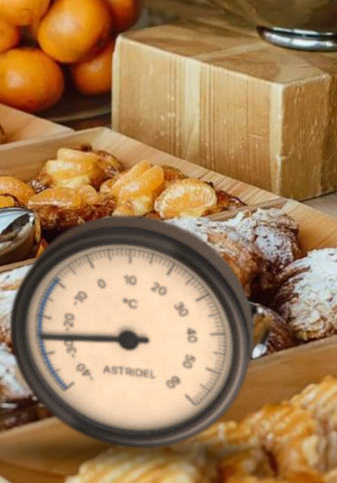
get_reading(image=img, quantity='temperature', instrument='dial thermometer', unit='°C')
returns -25 °C
